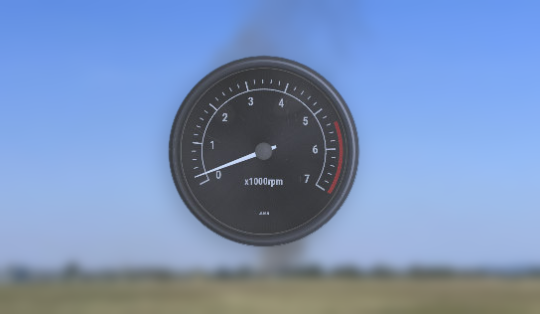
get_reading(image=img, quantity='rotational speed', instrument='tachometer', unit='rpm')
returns 200 rpm
